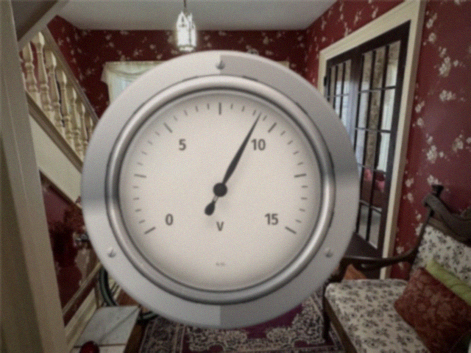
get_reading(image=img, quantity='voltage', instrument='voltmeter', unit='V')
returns 9.25 V
